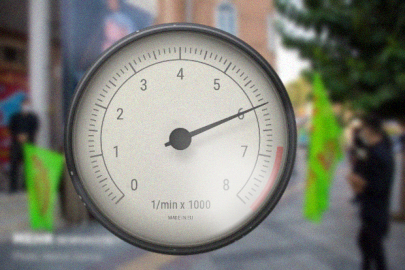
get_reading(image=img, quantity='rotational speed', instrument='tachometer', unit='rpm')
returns 6000 rpm
